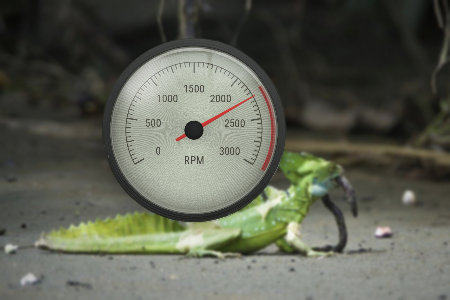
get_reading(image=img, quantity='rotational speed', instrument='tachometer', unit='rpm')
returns 2250 rpm
